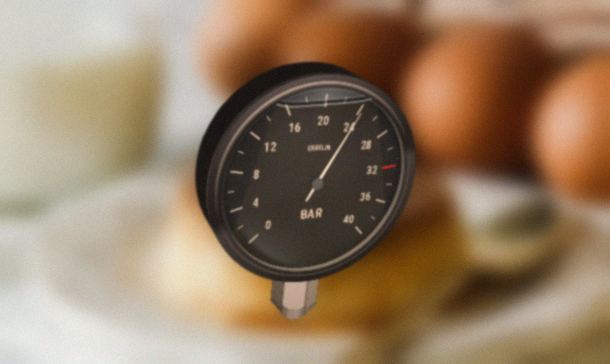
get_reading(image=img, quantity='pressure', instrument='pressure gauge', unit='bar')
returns 24 bar
